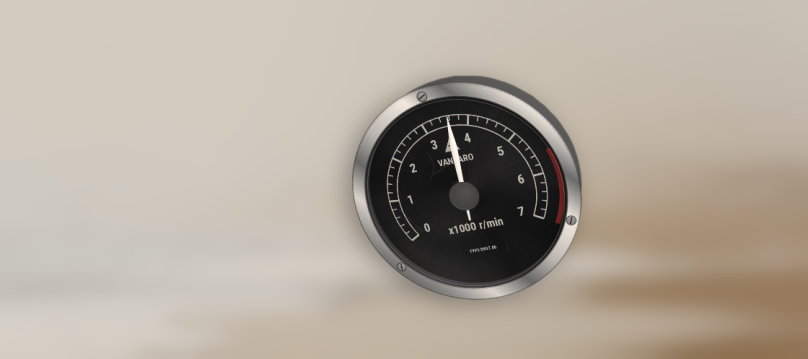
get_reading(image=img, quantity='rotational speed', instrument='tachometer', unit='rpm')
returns 3600 rpm
